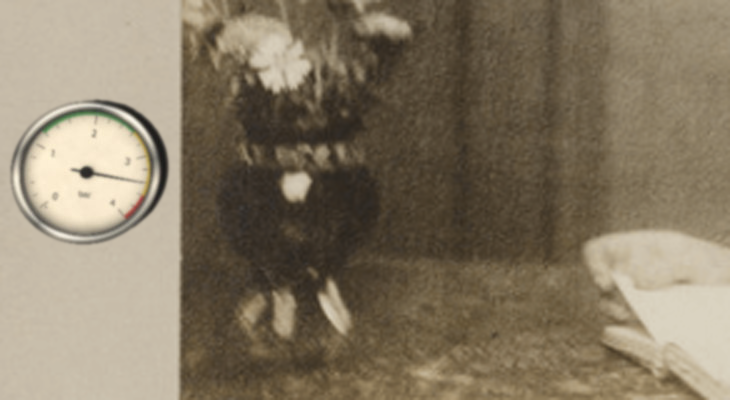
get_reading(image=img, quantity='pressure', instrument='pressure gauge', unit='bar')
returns 3.4 bar
